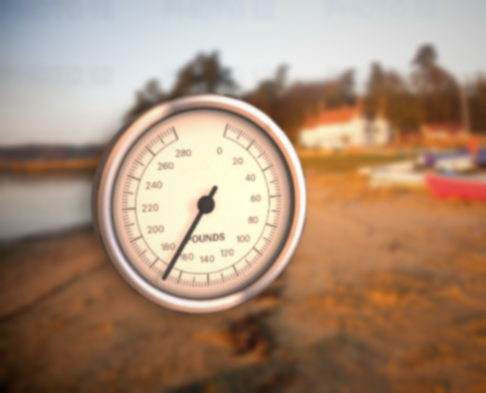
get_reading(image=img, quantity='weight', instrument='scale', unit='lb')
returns 170 lb
